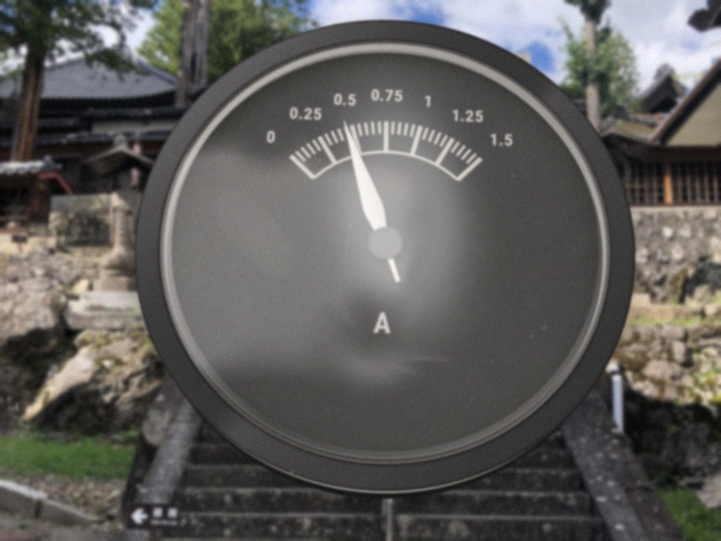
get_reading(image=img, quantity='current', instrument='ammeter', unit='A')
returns 0.45 A
